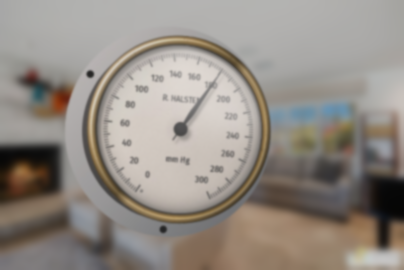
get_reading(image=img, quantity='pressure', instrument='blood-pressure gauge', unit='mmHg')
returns 180 mmHg
